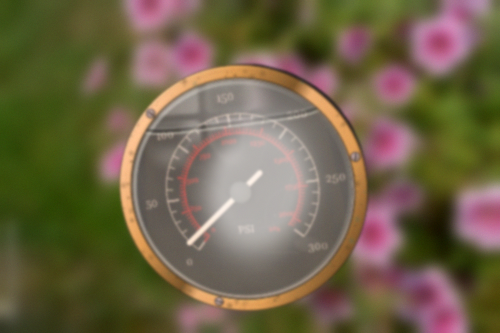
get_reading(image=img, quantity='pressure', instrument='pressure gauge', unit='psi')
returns 10 psi
